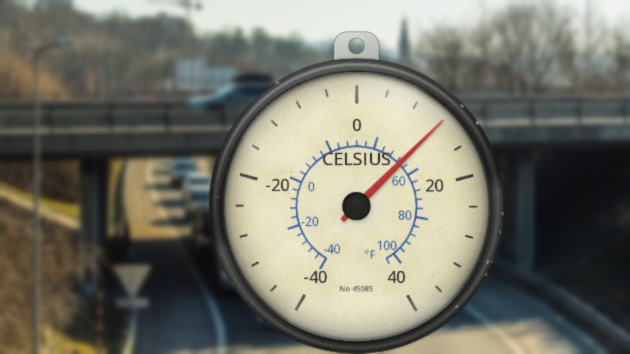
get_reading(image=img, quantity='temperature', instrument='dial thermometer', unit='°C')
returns 12 °C
